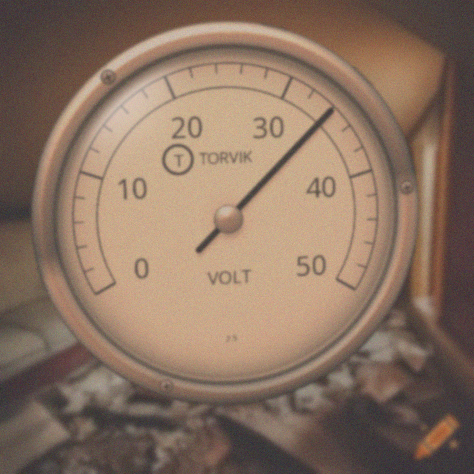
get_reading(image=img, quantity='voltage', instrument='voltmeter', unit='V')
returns 34 V
